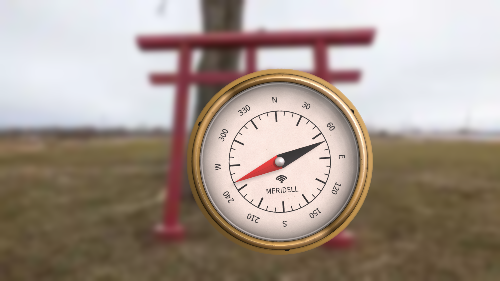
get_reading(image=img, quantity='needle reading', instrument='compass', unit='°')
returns 250 °
